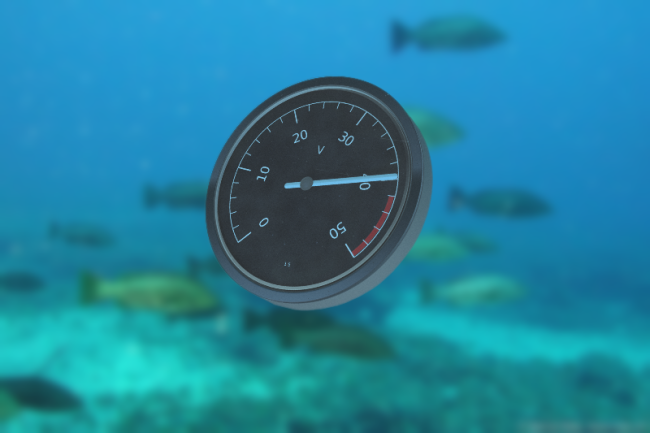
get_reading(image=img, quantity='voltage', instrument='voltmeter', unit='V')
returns 40 V
